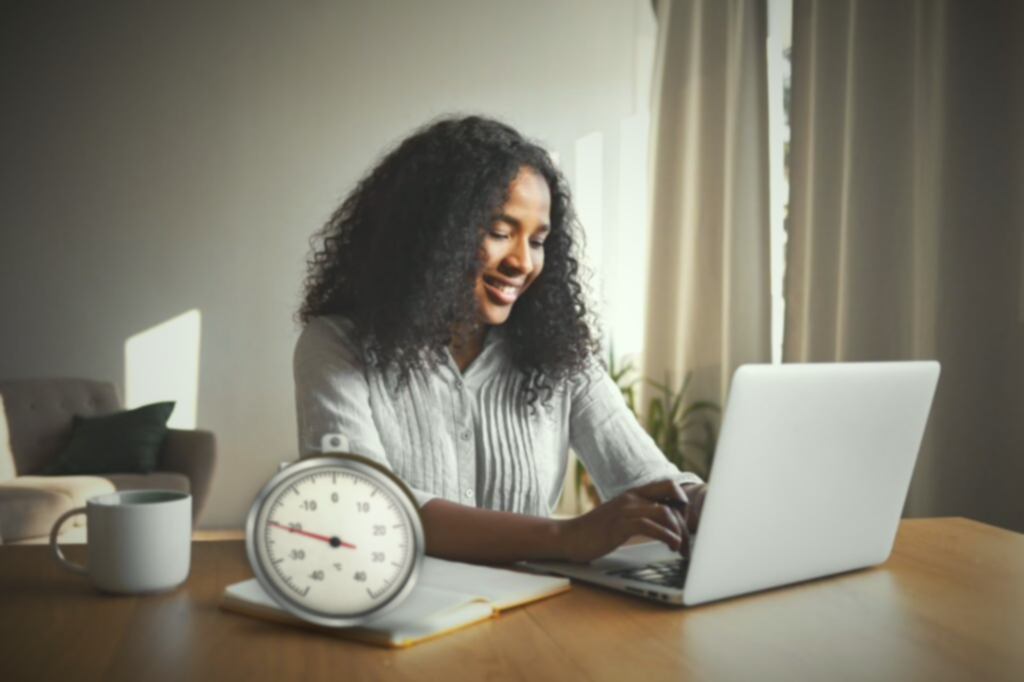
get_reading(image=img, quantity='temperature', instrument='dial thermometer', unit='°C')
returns -20 °C
